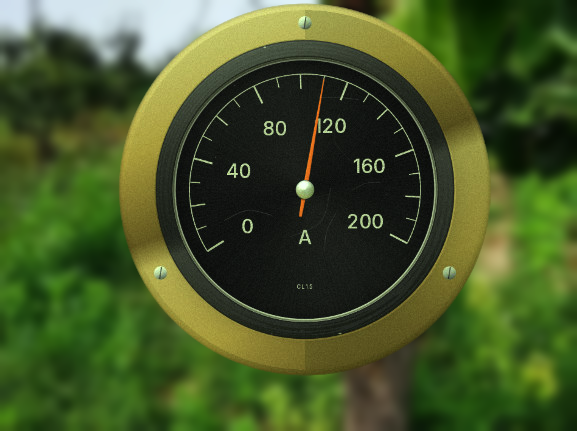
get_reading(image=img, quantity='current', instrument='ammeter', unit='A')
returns 110 A
